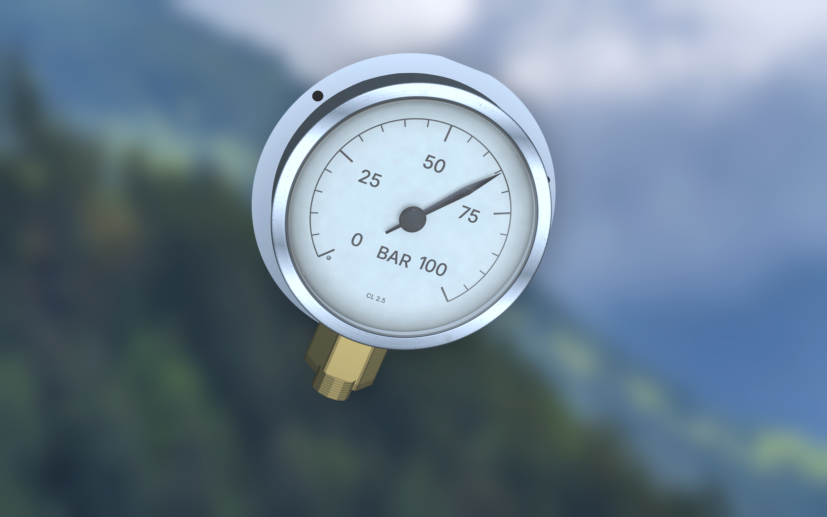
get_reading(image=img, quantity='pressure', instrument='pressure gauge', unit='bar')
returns 65 bar
